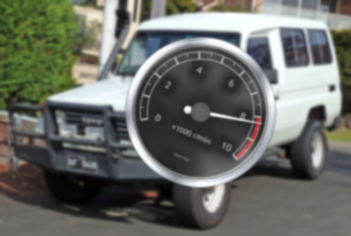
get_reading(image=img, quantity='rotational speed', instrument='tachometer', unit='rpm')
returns 8250 rpm
